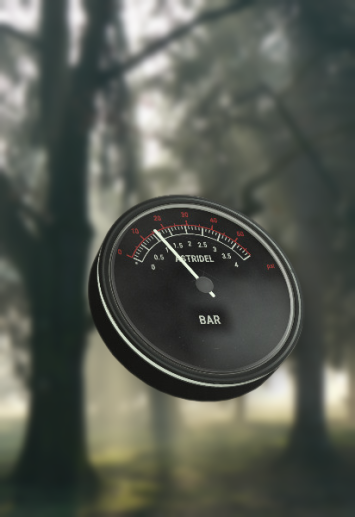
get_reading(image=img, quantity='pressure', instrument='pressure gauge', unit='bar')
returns 1 bar
